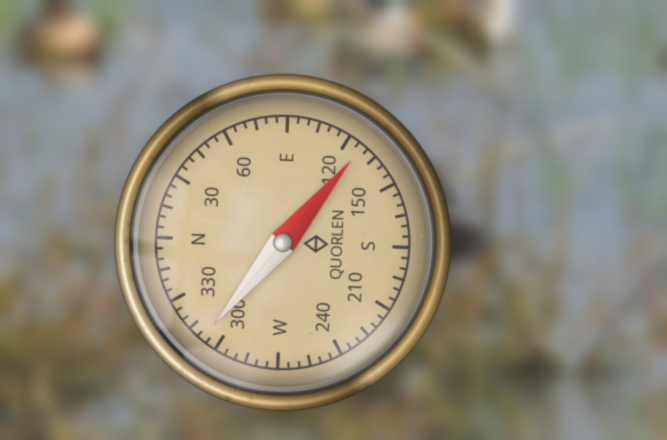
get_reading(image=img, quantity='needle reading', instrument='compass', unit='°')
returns 127.5 °
